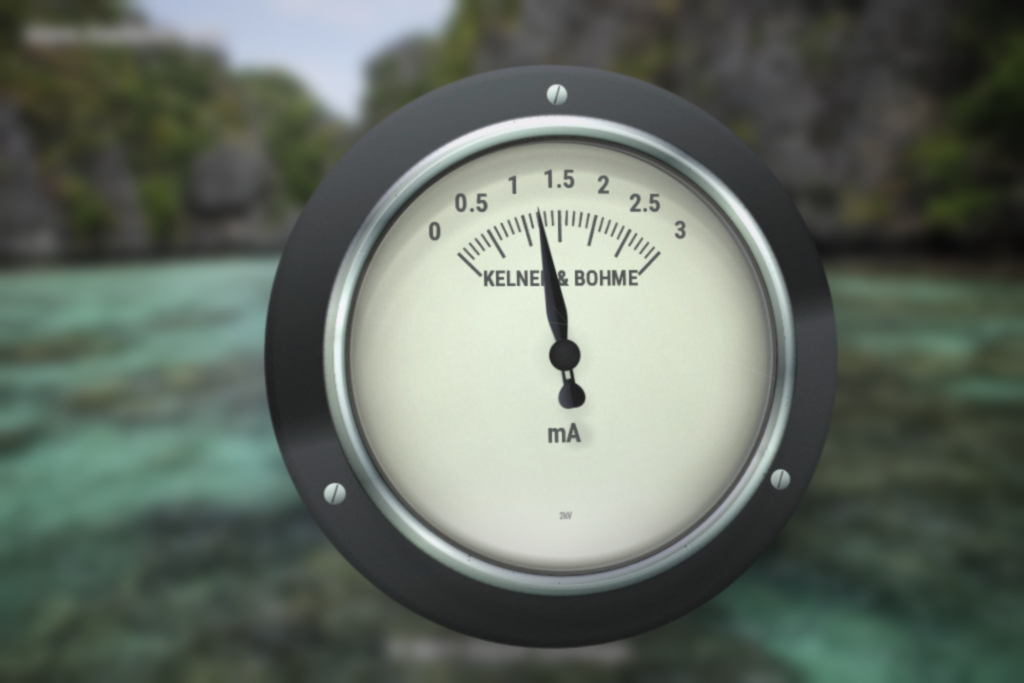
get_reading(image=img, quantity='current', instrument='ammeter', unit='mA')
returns 1.2 mA
